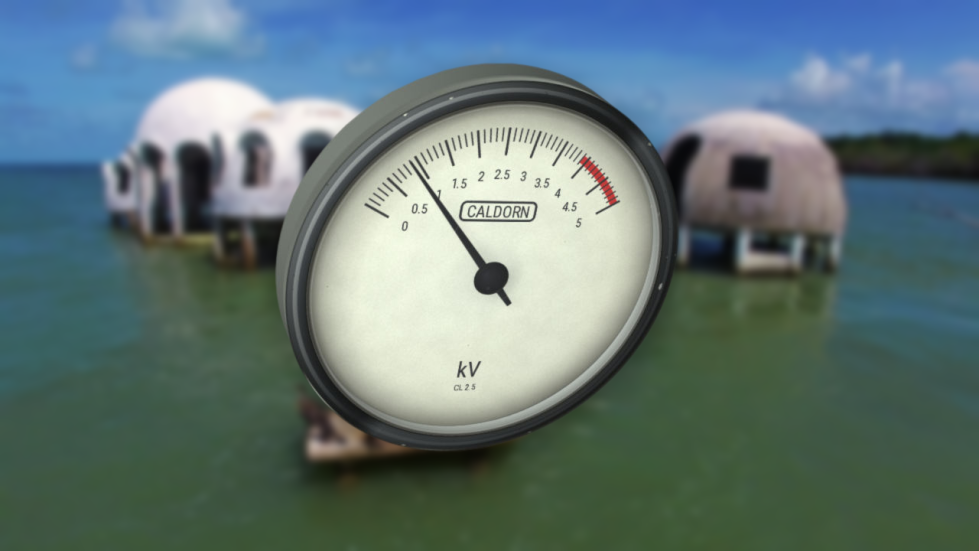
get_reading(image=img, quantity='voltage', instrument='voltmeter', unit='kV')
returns 0.9 kV
